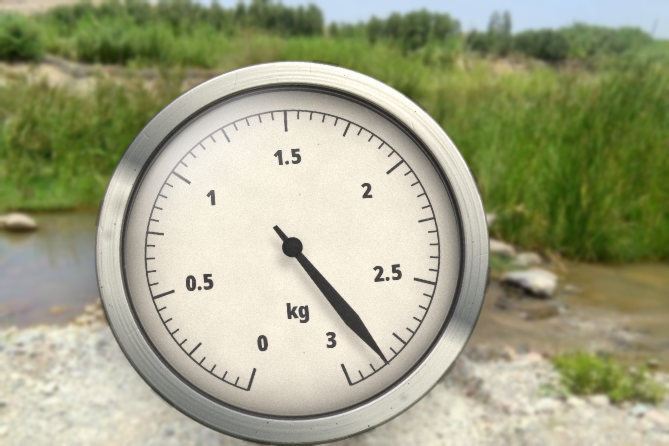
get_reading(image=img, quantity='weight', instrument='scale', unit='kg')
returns 2.85 kg
